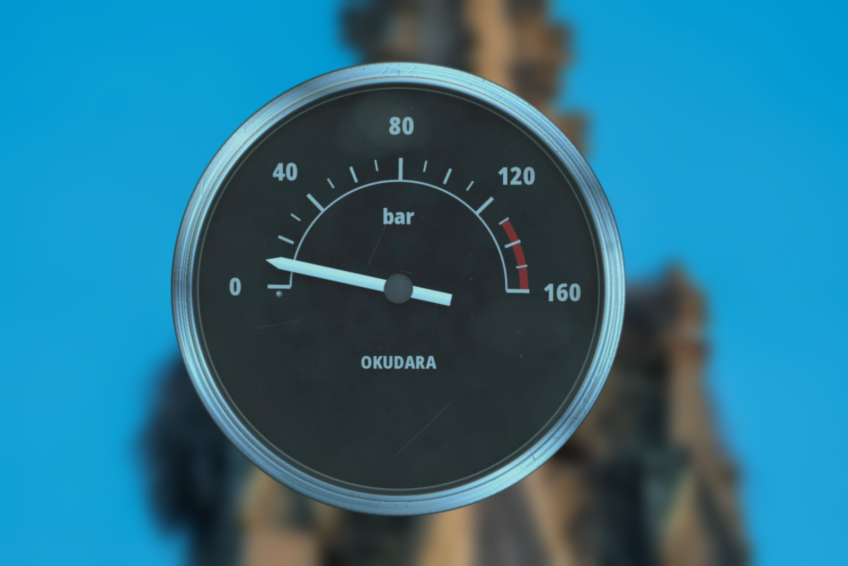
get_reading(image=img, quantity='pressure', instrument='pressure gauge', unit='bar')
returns 10 bar
